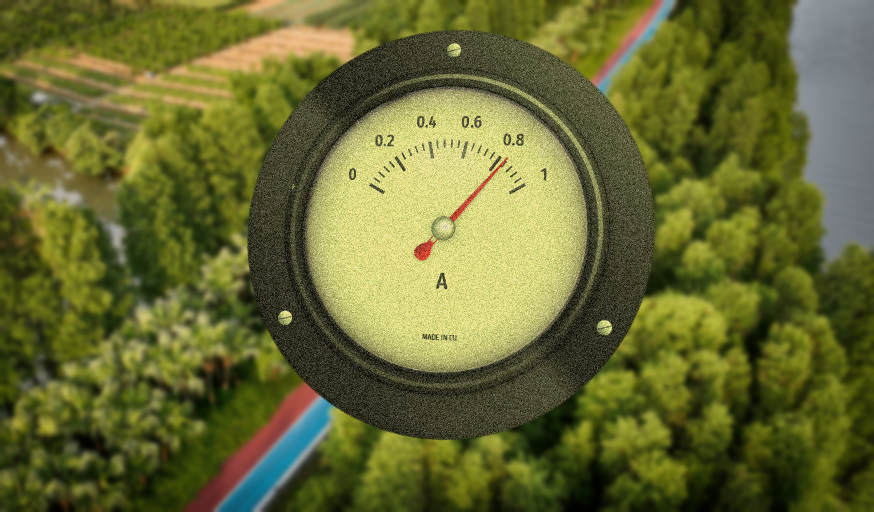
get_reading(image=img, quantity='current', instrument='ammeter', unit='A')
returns 0.84 A
